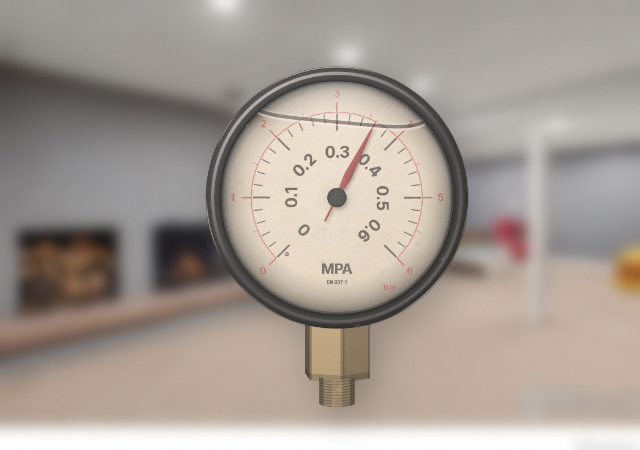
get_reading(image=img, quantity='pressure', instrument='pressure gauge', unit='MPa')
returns 0.36 MPa
